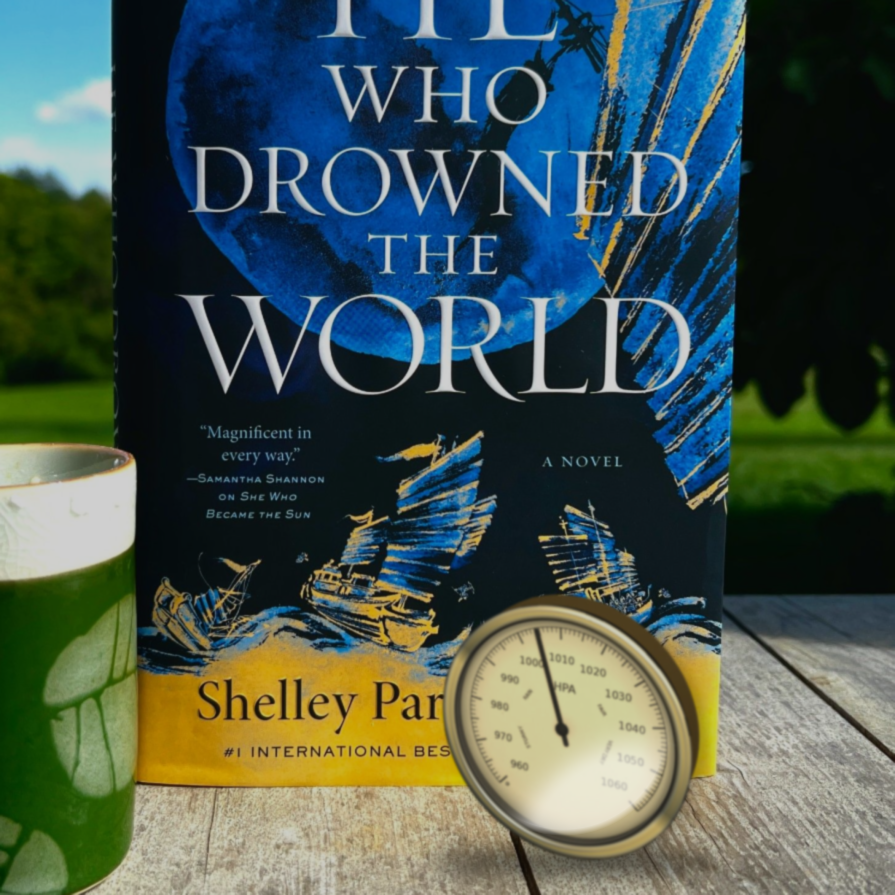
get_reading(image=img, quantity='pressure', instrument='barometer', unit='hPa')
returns 1005 hPa
